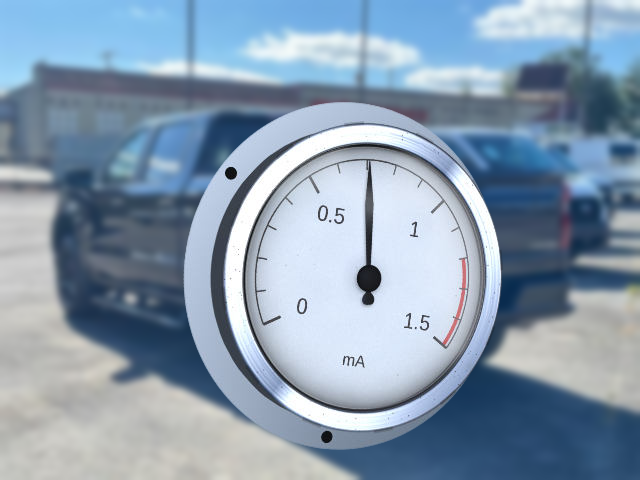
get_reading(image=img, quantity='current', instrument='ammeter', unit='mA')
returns 0.7 mA
